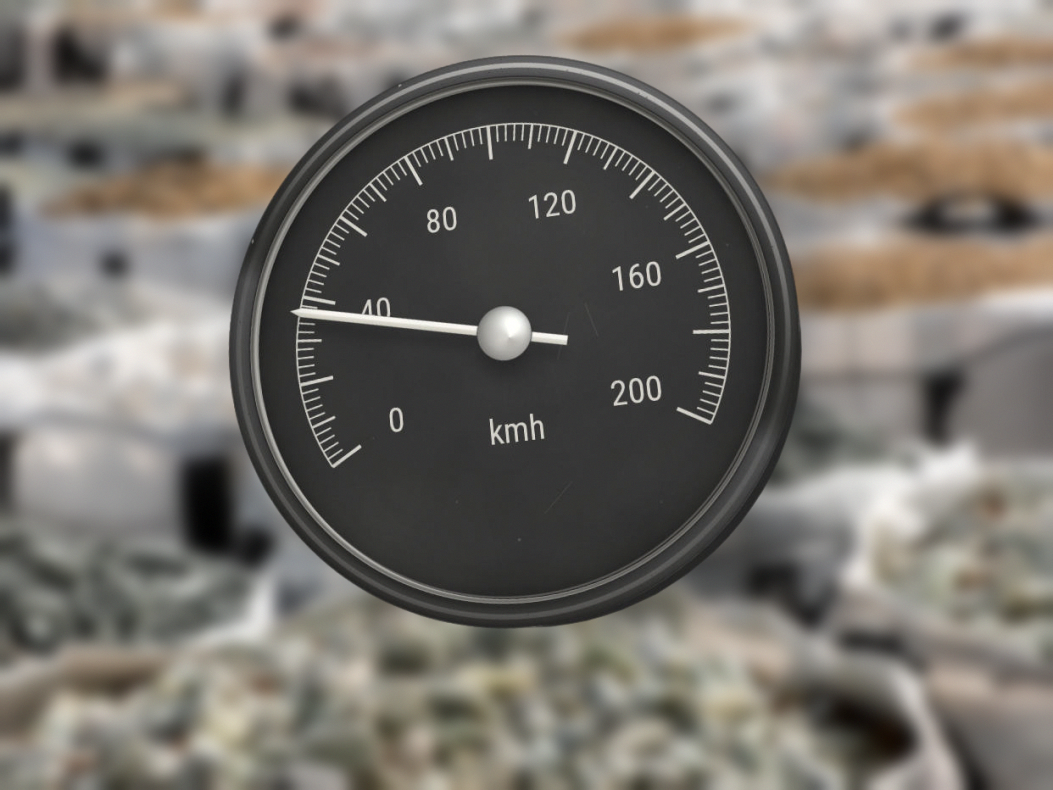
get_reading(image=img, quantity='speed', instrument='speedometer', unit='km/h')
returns 36 km/h
